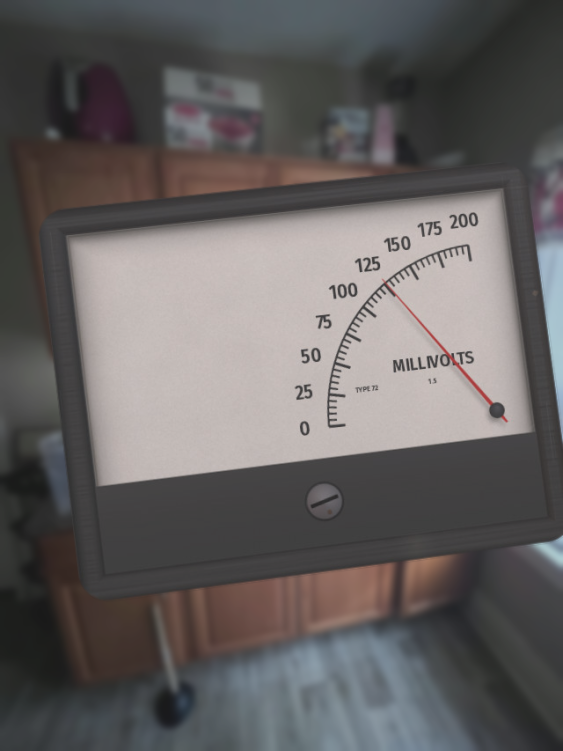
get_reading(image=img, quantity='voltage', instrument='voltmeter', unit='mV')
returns 125 mV
